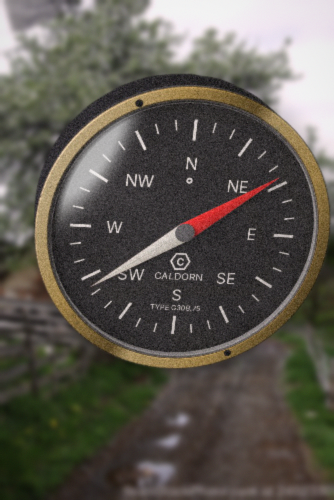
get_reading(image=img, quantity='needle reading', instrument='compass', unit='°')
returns 55 °
